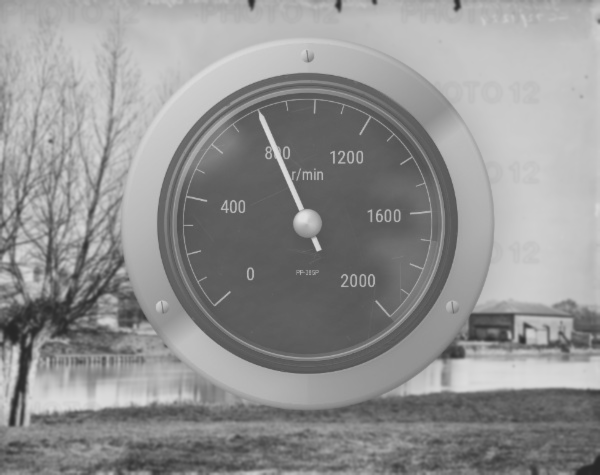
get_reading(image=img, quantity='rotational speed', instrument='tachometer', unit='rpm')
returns 800 rpm
